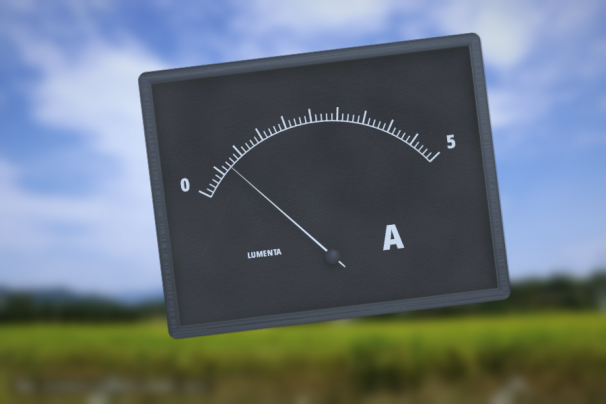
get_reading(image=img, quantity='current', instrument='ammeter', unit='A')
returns 0.7 A
